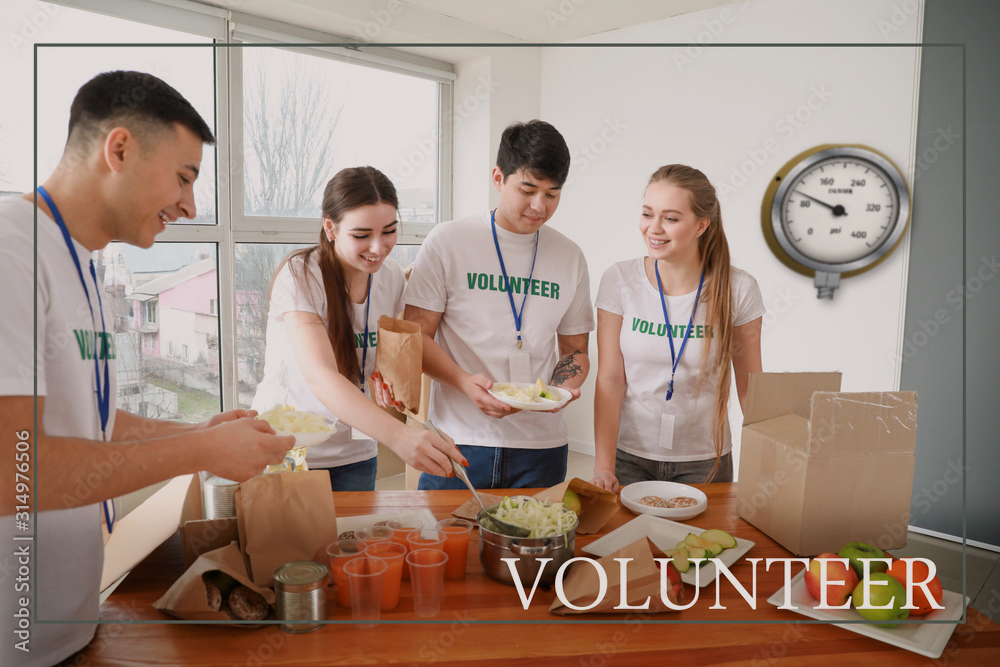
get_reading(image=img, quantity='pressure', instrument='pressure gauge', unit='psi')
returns 100 psi
